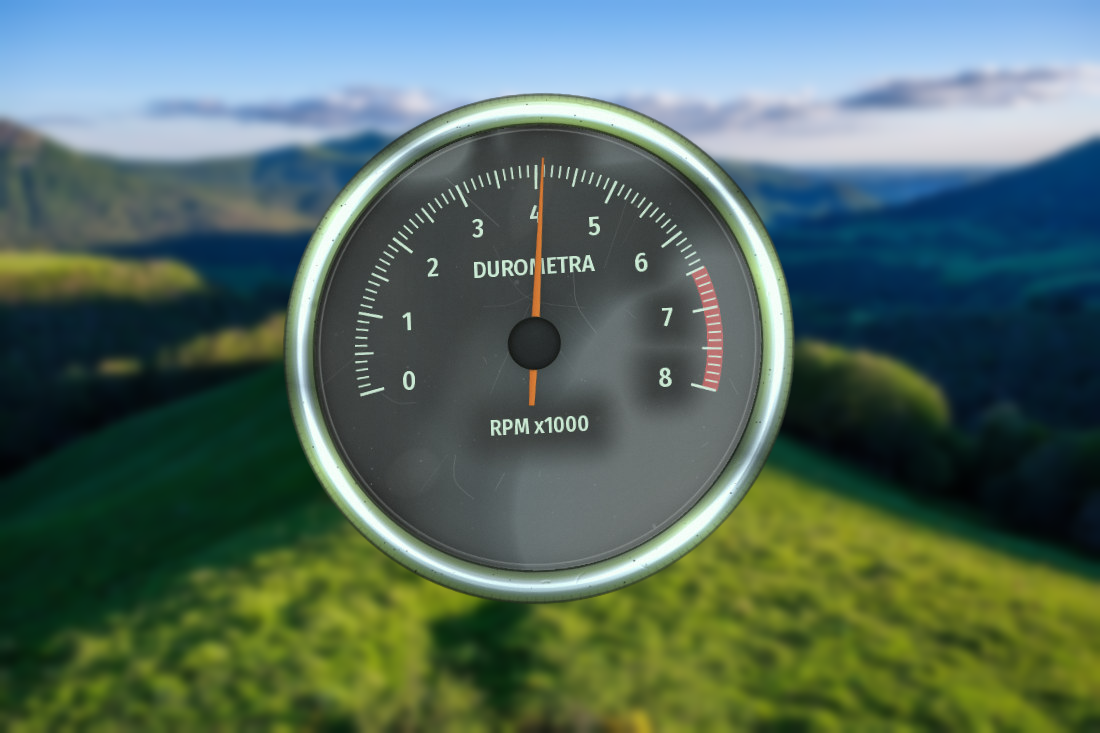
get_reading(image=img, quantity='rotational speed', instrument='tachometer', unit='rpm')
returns 4100 rpm
